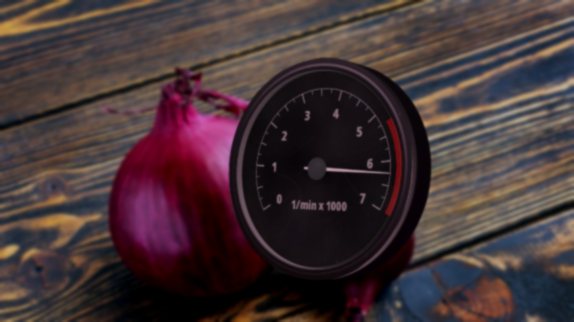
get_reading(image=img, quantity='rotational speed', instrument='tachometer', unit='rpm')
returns 6250 rpm
